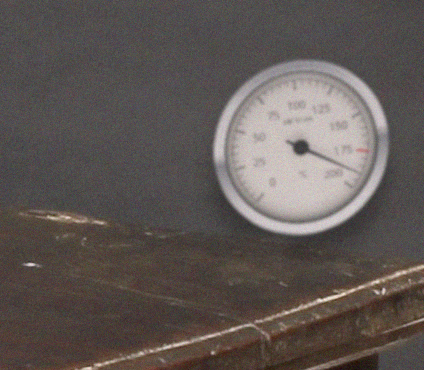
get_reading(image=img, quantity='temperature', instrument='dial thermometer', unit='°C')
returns 190 °C
